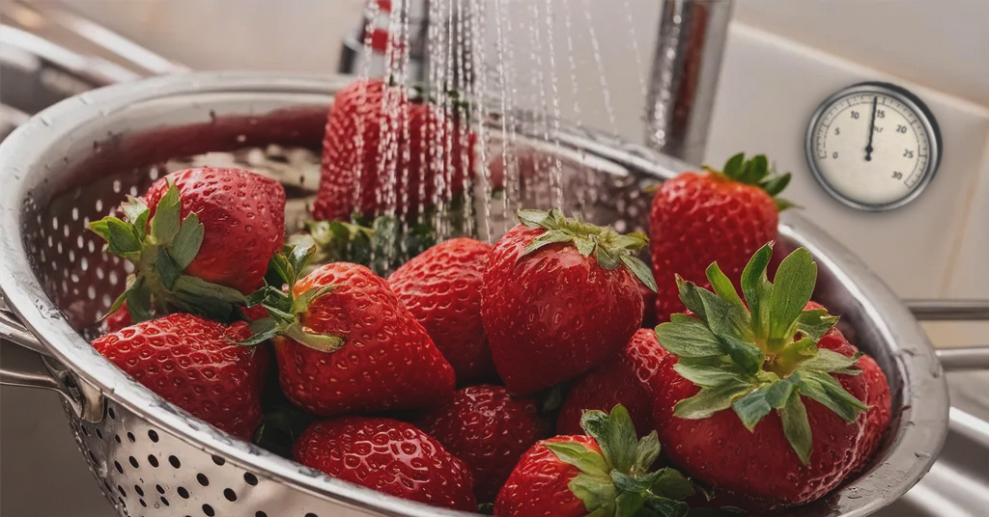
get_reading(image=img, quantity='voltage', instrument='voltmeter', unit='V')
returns 14 V
